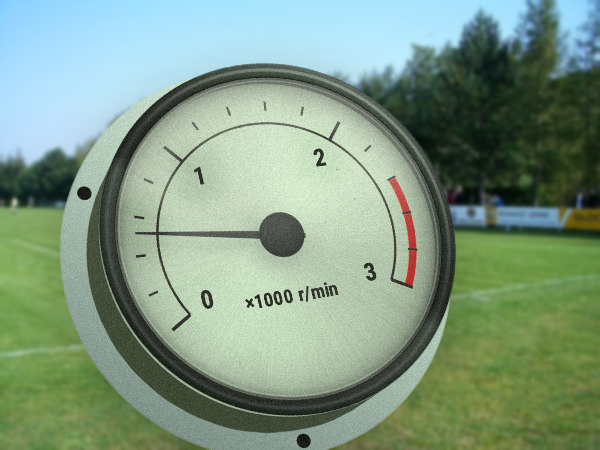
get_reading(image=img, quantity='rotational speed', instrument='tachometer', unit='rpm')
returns 500 rpm
